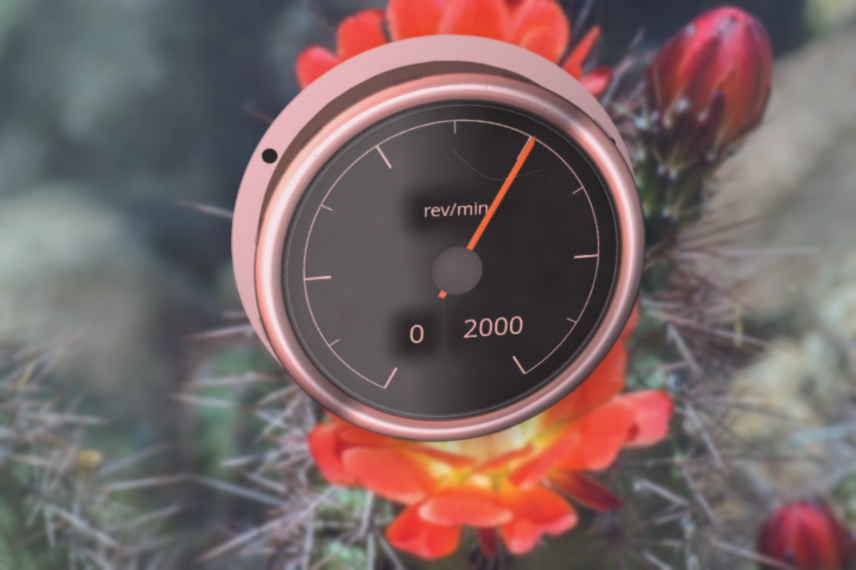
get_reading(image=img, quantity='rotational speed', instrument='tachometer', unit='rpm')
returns 1200 rpm
